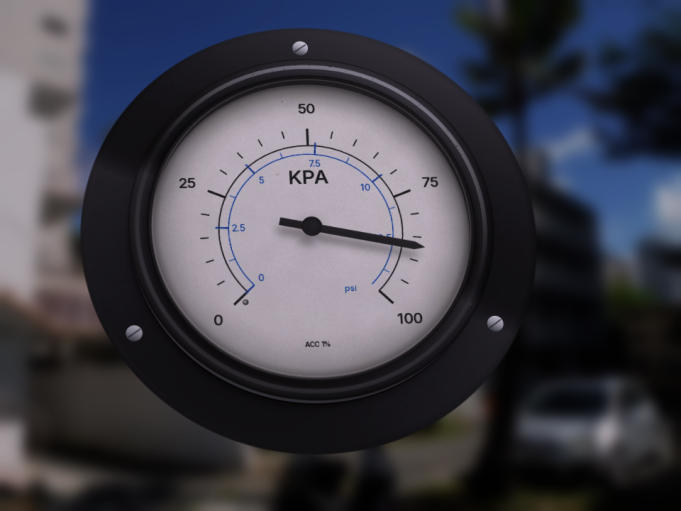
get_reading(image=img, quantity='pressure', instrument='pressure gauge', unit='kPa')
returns 87.5 kPa
